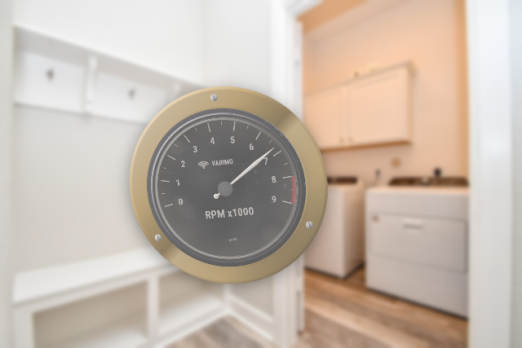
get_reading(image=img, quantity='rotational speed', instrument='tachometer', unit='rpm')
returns 6750 rpm
